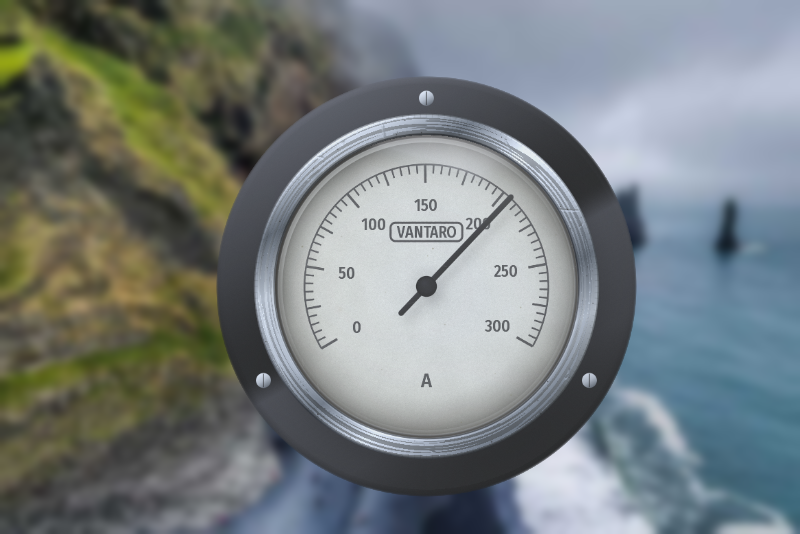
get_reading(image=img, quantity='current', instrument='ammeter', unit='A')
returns 205 A
